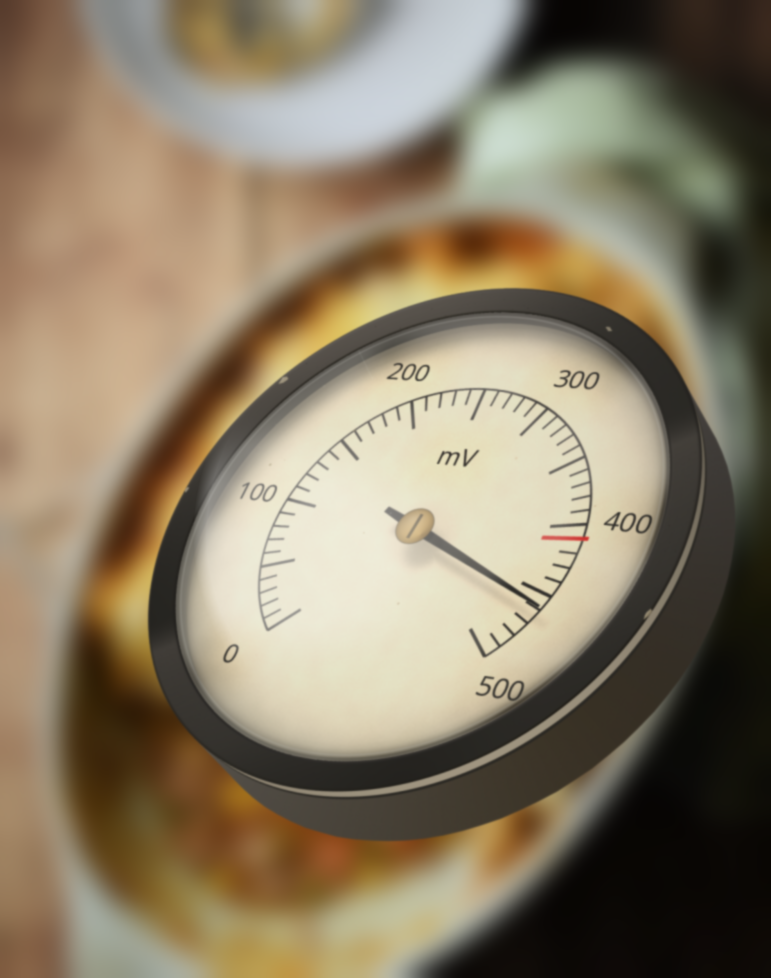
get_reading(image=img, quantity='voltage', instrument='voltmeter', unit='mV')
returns 460 mV
